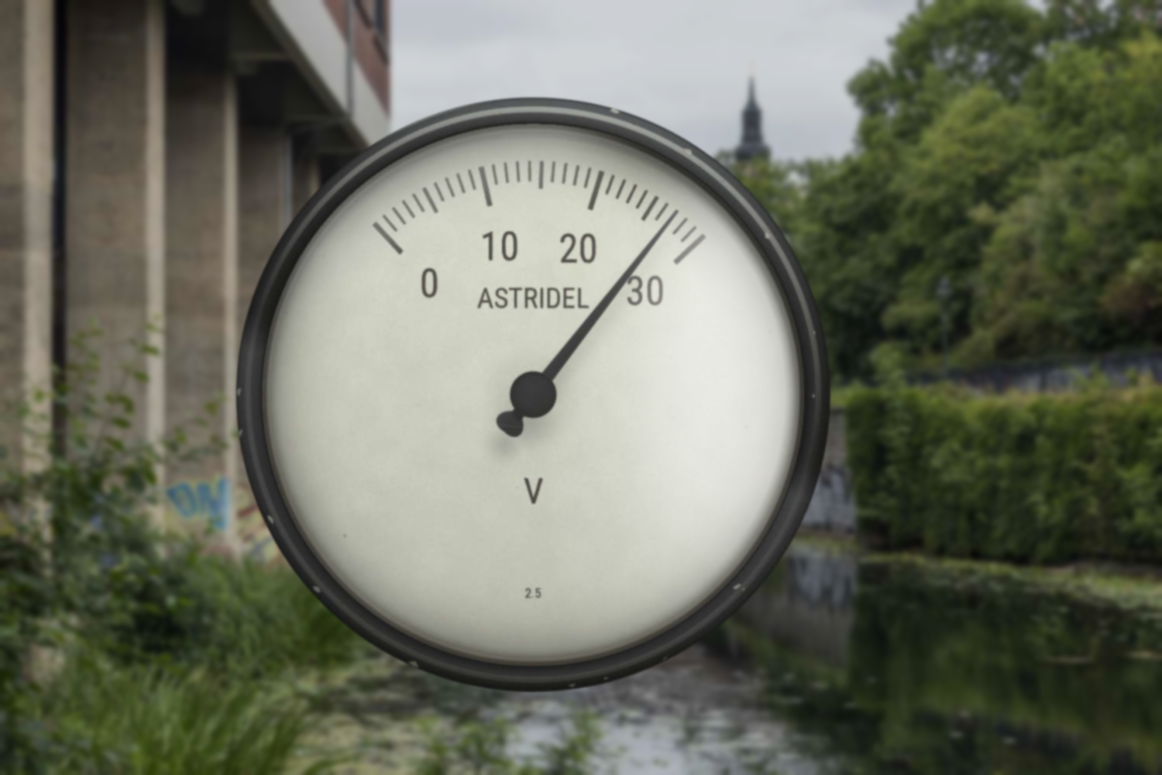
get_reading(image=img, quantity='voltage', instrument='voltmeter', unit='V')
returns 27 V
